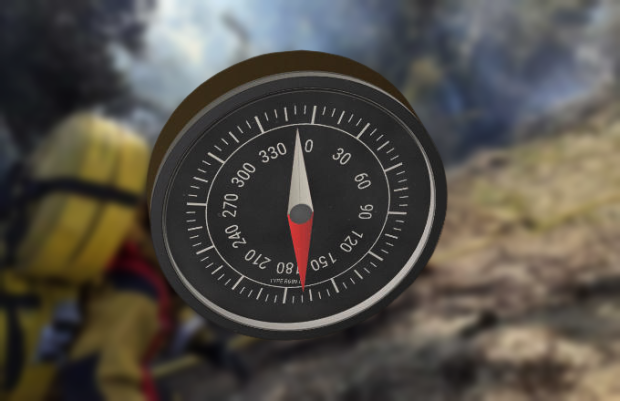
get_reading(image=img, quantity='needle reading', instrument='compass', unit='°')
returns 170 °
